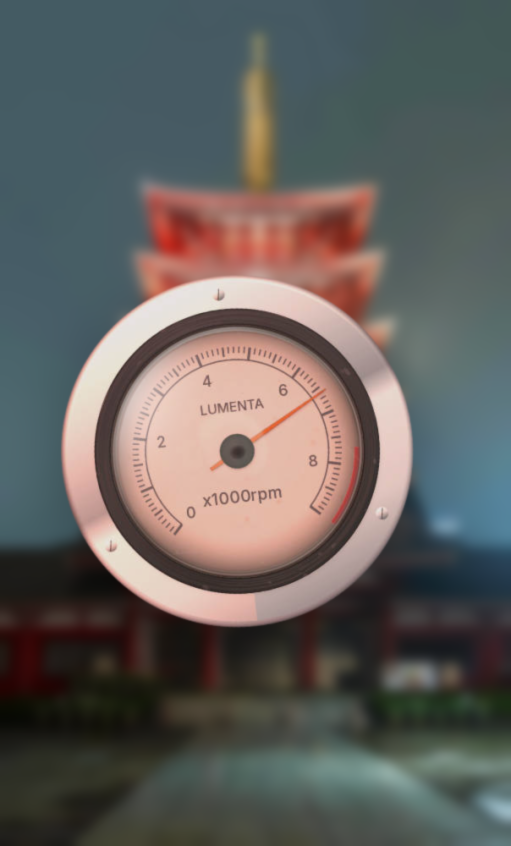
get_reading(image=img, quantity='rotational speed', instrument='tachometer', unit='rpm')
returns 6600 rpm
